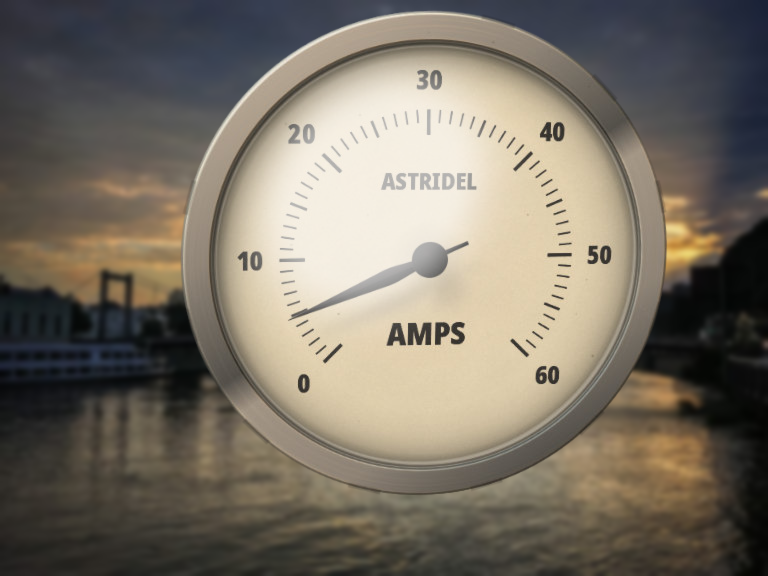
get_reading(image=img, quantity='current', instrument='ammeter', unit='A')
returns 5 A
